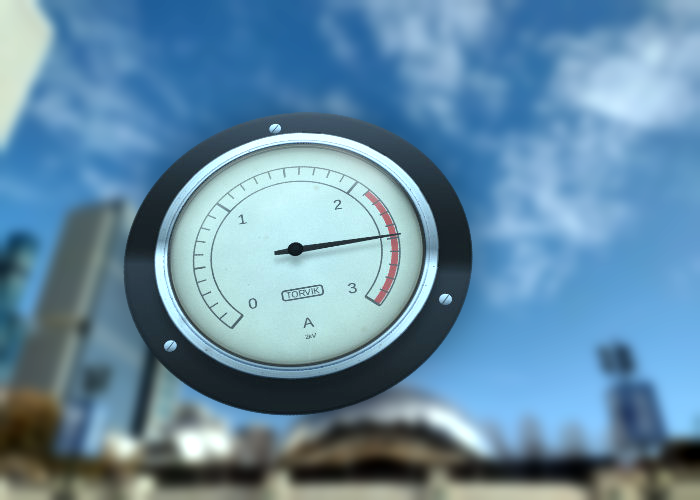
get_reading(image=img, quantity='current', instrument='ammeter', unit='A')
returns 2.5 A
